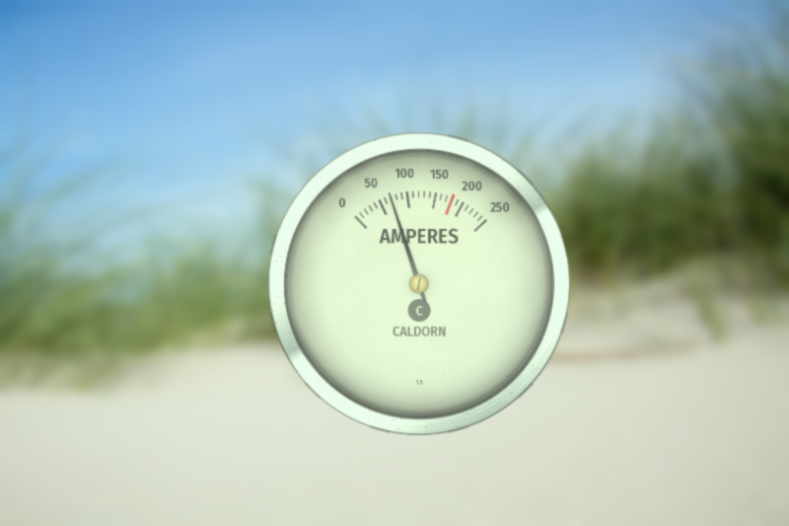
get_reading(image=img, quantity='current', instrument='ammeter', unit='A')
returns 70 A
